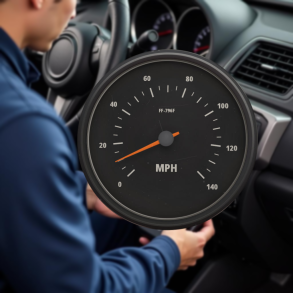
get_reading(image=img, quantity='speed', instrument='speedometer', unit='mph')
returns 10 mph
